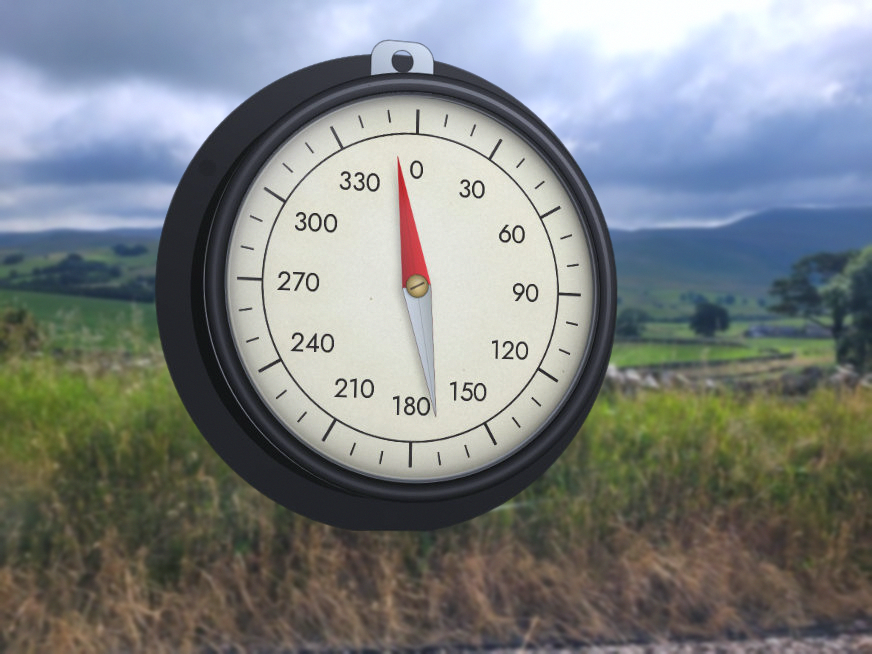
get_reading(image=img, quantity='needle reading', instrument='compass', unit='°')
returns 350 °
